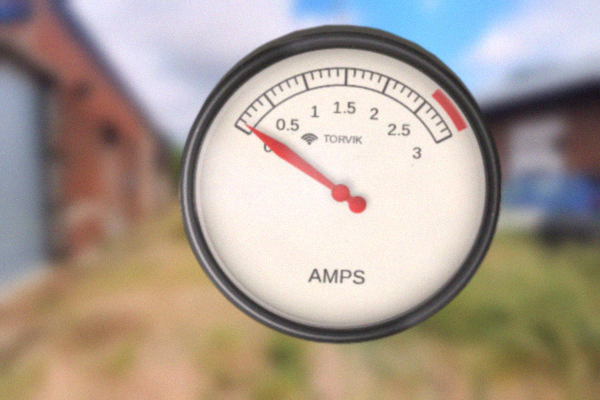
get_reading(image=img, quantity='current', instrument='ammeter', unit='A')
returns 0.1 A
